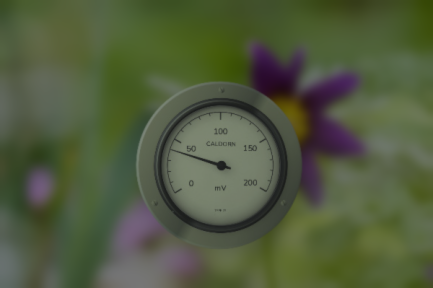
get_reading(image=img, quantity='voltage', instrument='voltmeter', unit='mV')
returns 40 mV
